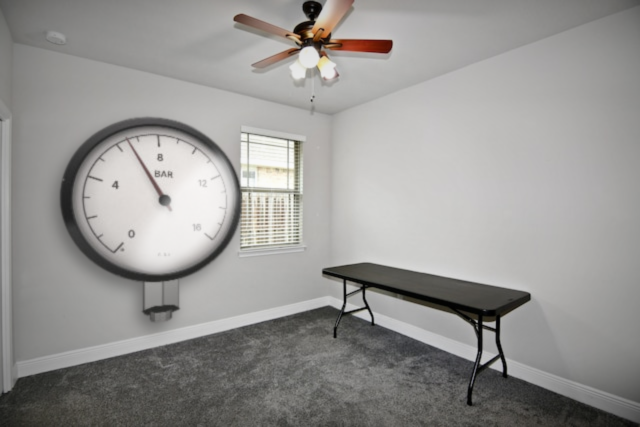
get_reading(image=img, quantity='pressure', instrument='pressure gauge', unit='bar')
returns 6.5 bar
